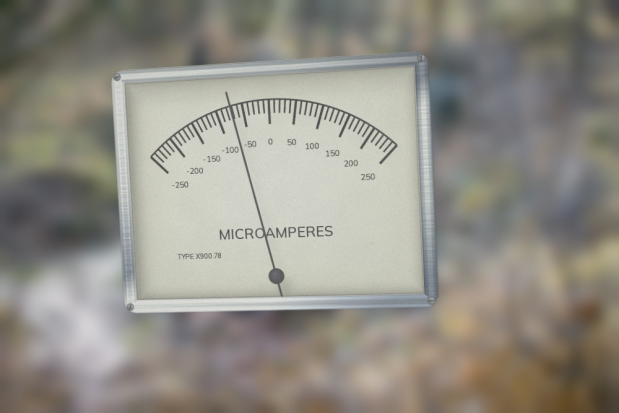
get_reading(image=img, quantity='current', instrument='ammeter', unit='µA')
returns -70 µA
